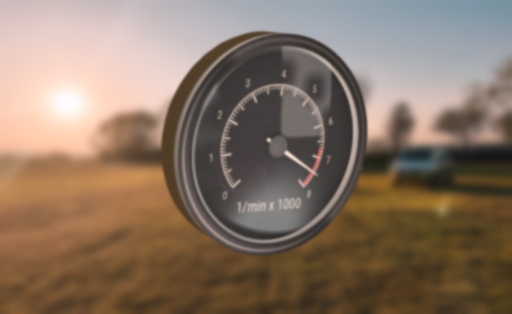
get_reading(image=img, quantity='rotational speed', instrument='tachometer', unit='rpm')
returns 7500 rpm
